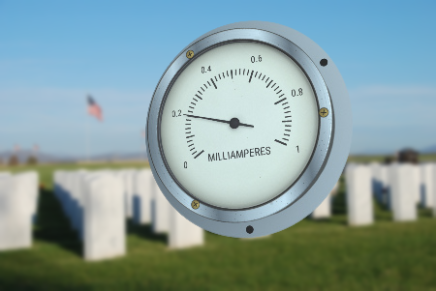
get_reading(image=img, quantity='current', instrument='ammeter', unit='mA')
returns 0.2 mA
